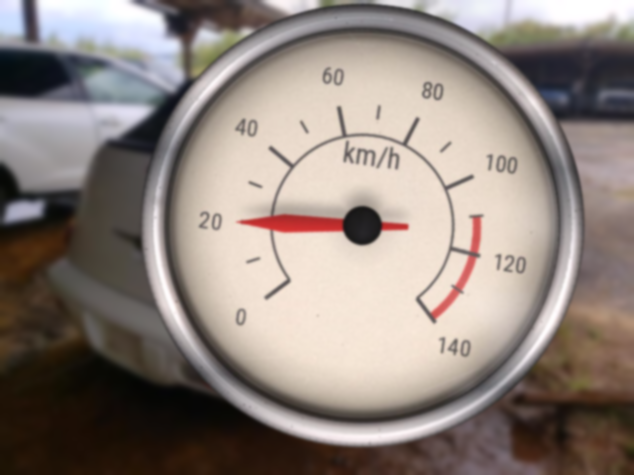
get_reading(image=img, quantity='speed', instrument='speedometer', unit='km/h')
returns 20 km/h
